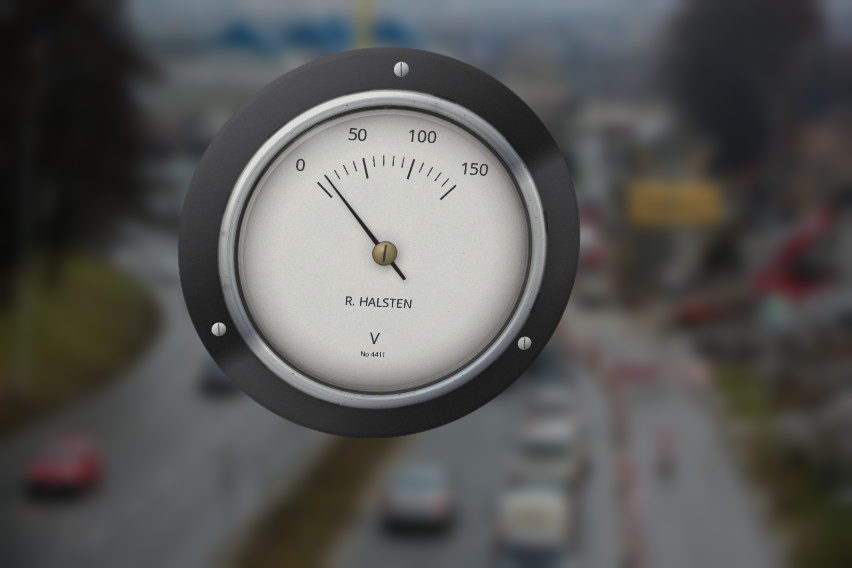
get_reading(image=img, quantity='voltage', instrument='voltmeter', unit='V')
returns 10 V
